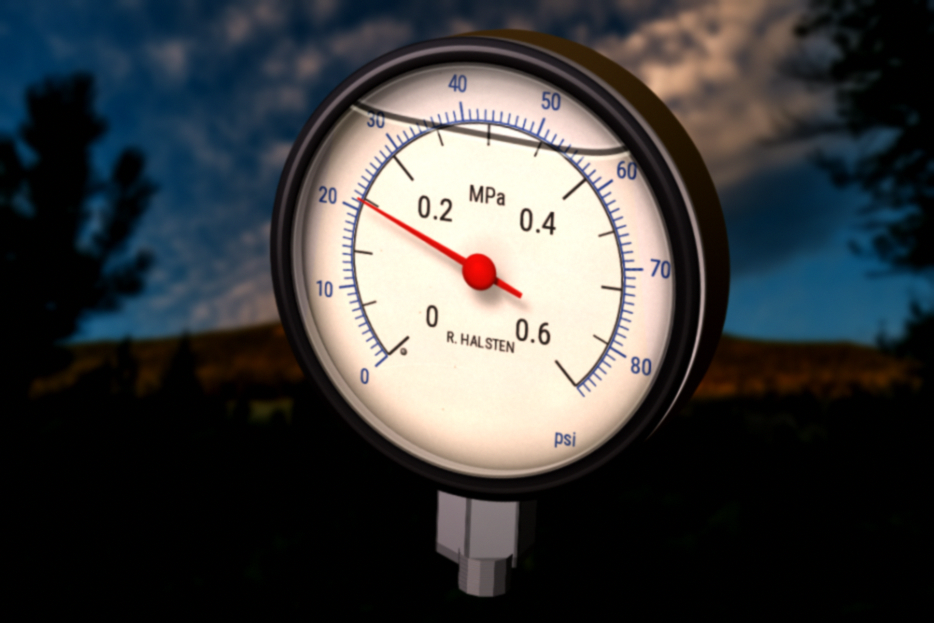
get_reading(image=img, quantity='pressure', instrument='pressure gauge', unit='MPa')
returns 0.15 MPa
